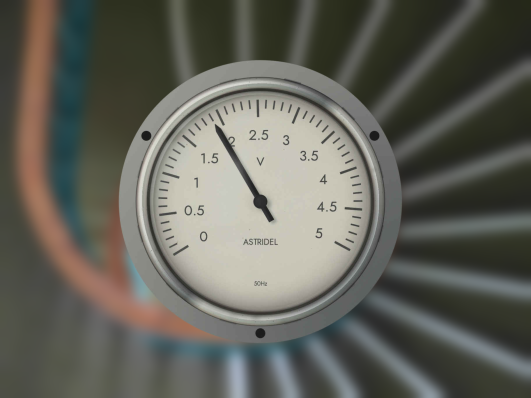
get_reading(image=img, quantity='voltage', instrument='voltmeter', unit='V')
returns 1.9 V
